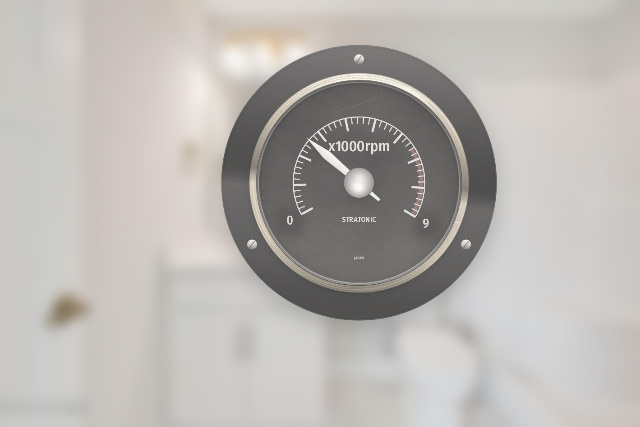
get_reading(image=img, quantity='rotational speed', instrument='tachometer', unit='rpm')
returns 2600 rpm
